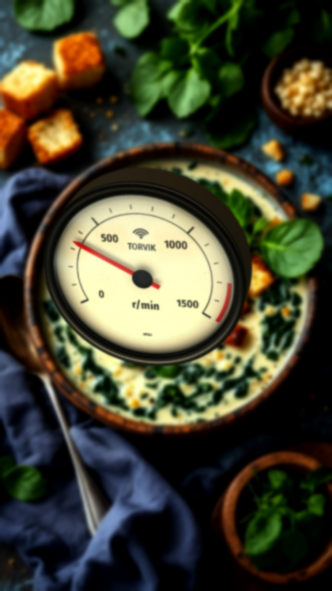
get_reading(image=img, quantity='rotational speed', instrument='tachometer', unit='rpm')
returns 350 rpm
